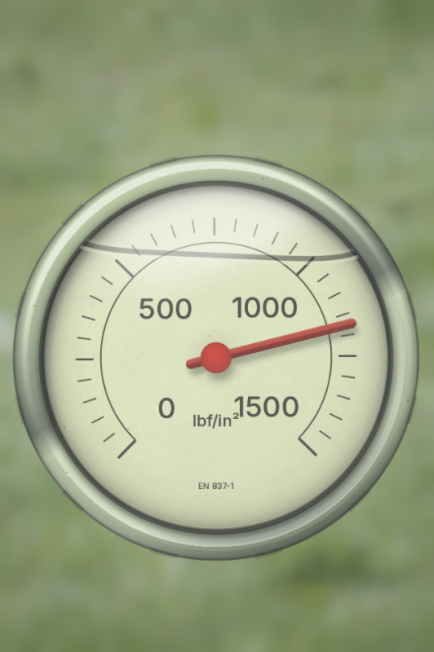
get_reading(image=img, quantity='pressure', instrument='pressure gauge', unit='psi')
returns 1175 psi
